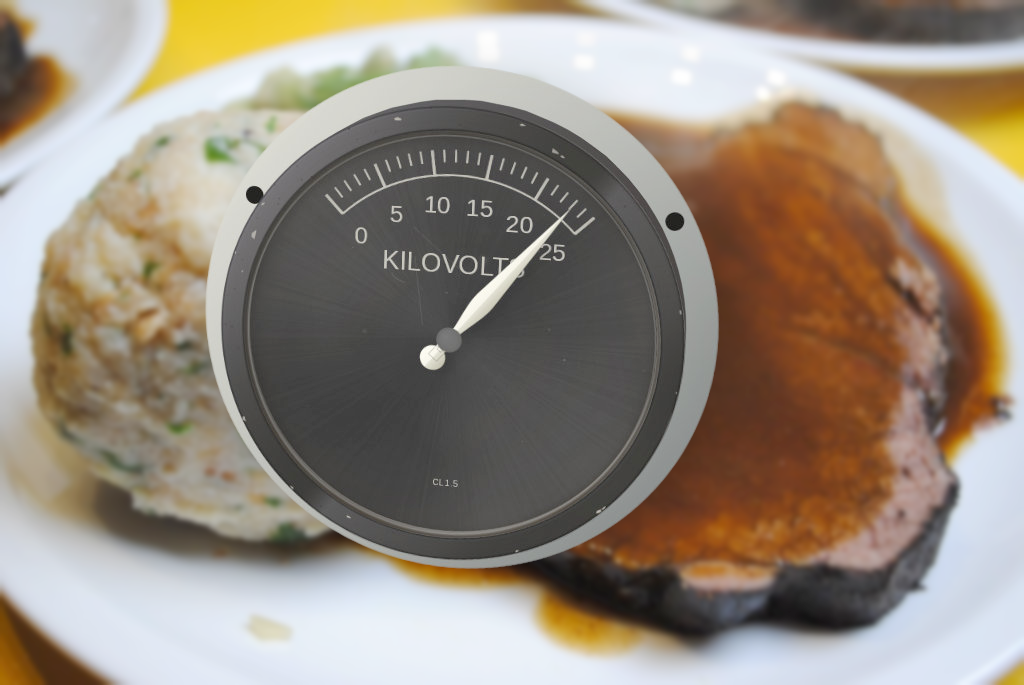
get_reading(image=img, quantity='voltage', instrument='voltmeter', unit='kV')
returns 23 kV
